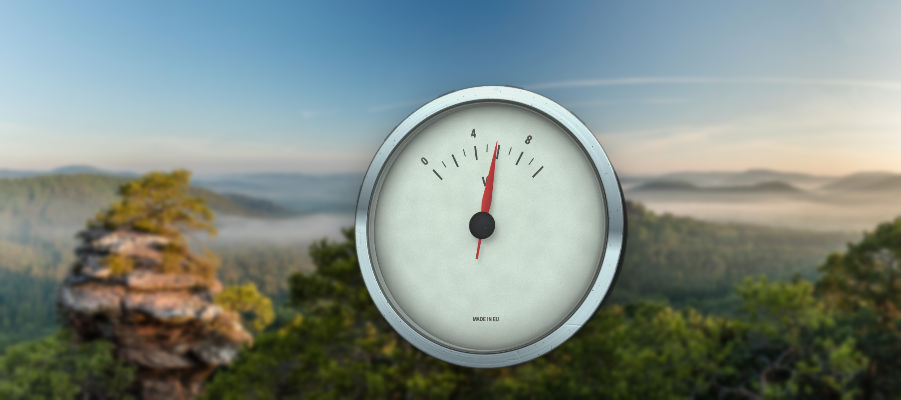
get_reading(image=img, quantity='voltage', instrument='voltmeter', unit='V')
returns 6 V
